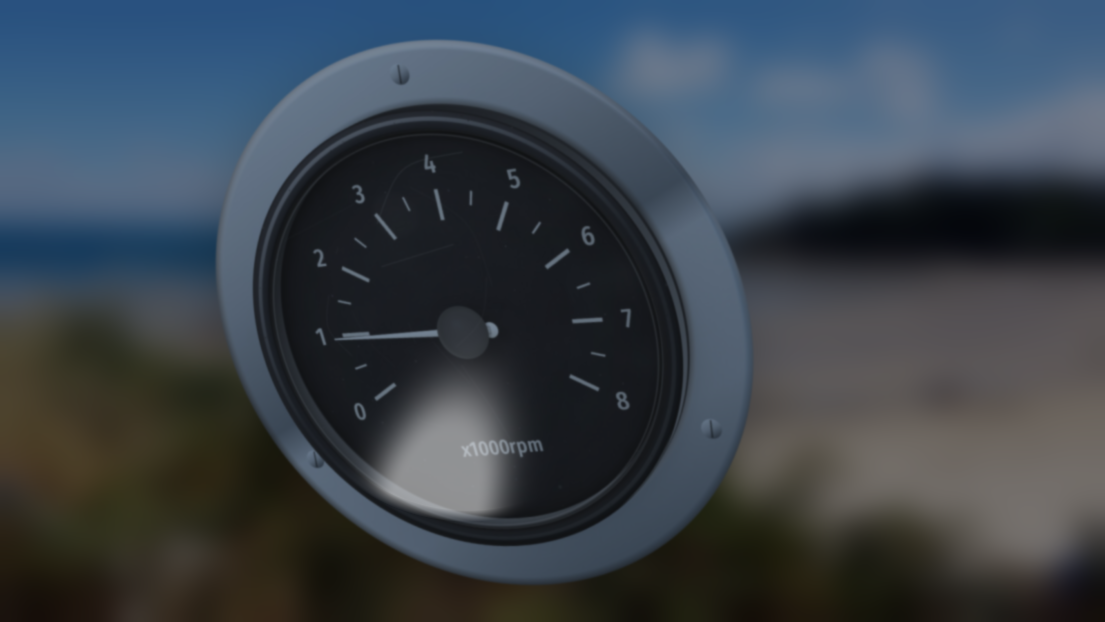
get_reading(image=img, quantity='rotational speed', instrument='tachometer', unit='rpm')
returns 1000 rpm
